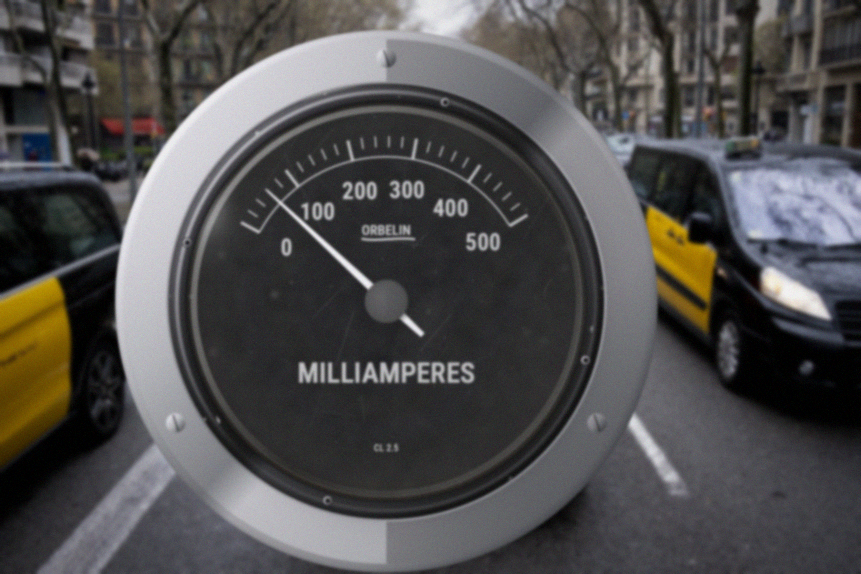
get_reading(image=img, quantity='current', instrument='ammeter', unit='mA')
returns 60 mA
